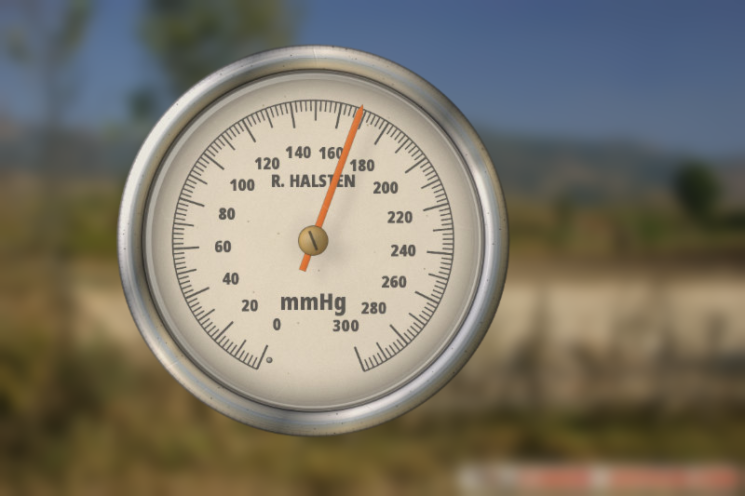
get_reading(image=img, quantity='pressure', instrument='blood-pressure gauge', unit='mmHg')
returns 168 mmHg
